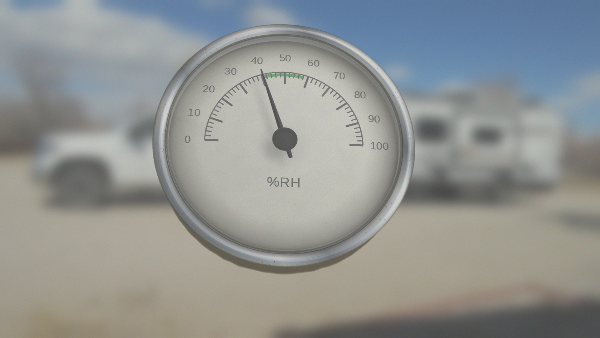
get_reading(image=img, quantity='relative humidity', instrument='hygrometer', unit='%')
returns 40 %
